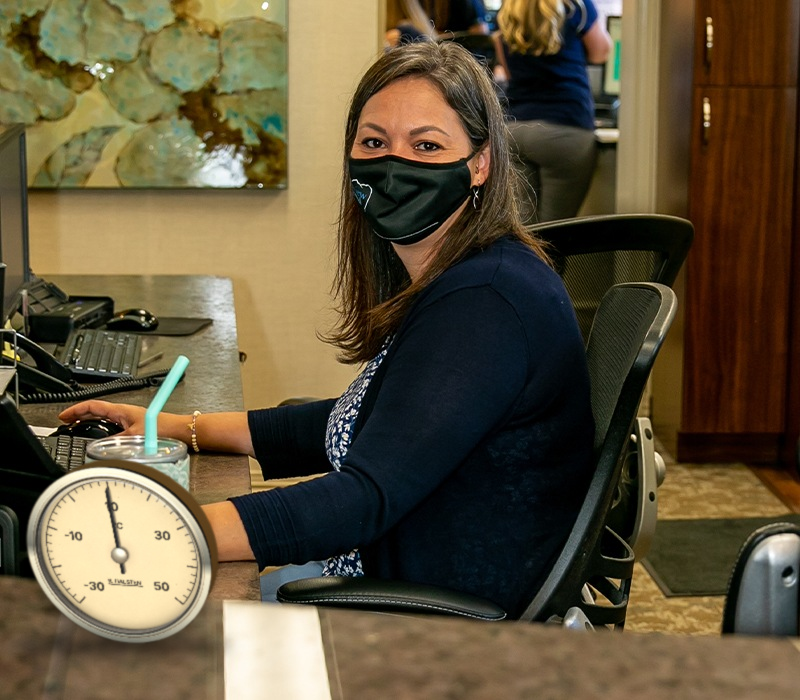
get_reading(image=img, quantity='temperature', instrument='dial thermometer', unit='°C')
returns 10 °C
